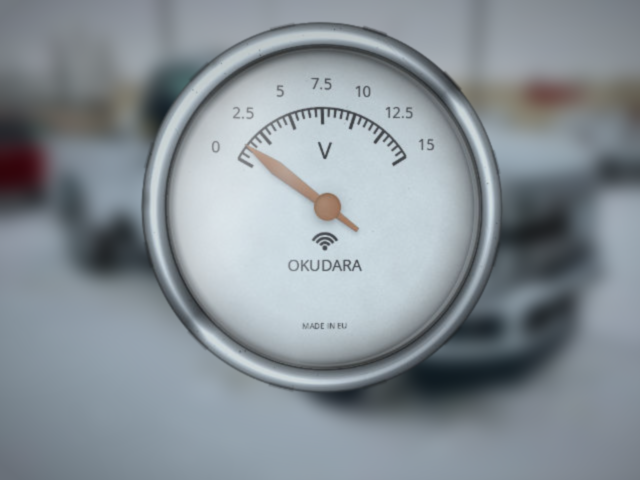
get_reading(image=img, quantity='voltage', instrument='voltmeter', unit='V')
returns 1 V
